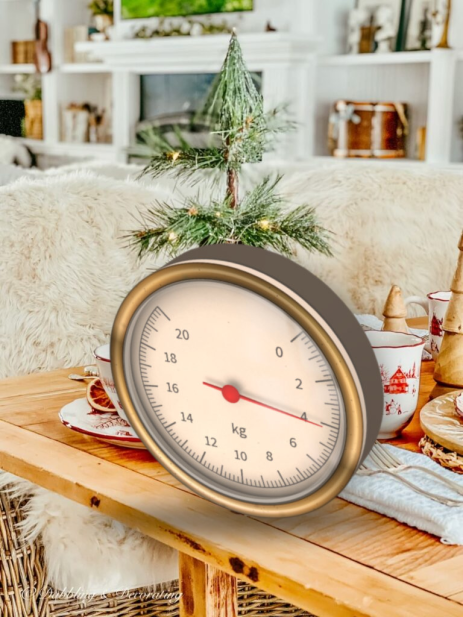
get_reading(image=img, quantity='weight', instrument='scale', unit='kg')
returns 4 kg
